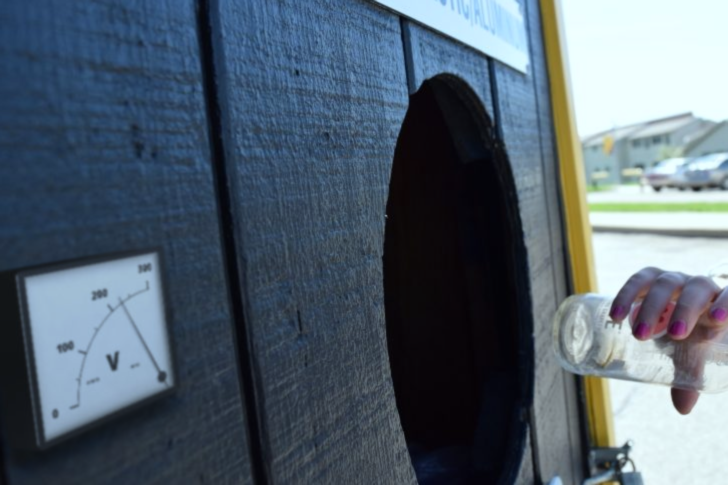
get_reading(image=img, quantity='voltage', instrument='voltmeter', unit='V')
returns 225 V
